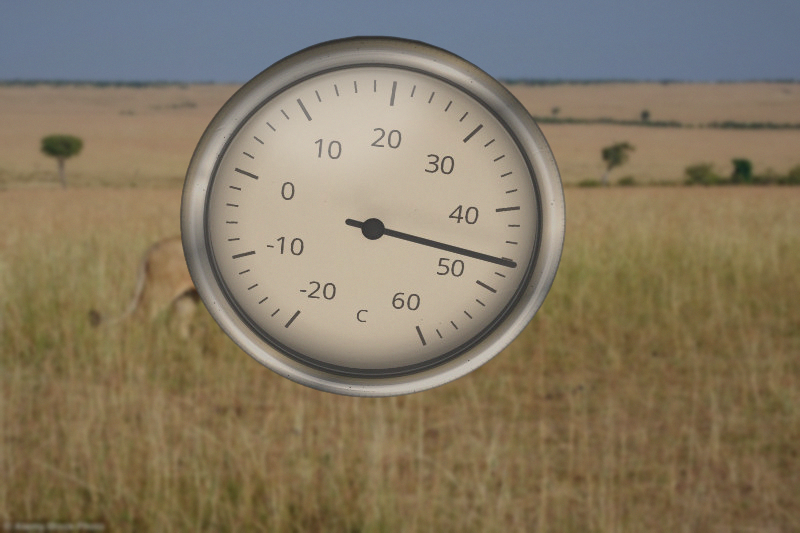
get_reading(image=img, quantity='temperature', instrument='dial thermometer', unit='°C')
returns 46 °C
